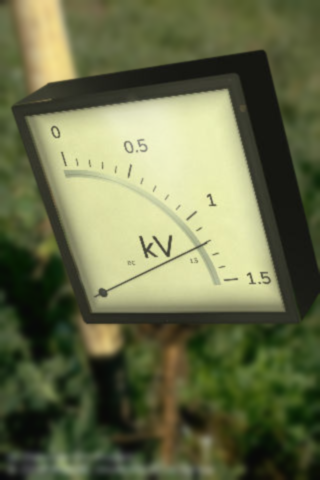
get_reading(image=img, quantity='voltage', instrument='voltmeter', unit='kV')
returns 1.2 kV
